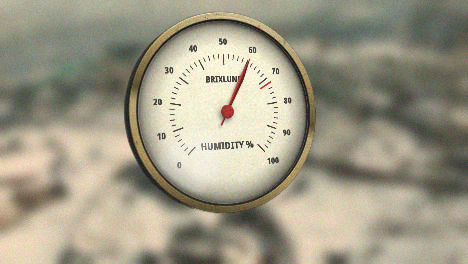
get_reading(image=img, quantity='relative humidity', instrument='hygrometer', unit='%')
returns 60 %
